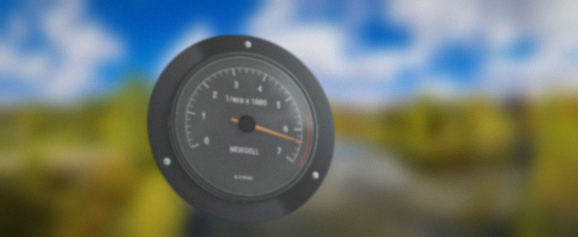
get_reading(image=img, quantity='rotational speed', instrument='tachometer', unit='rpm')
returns 6400 rpm
